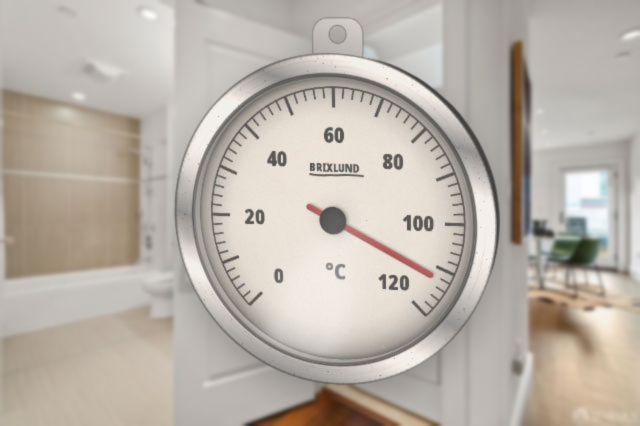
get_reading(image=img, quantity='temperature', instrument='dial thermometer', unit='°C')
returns 112 °C
